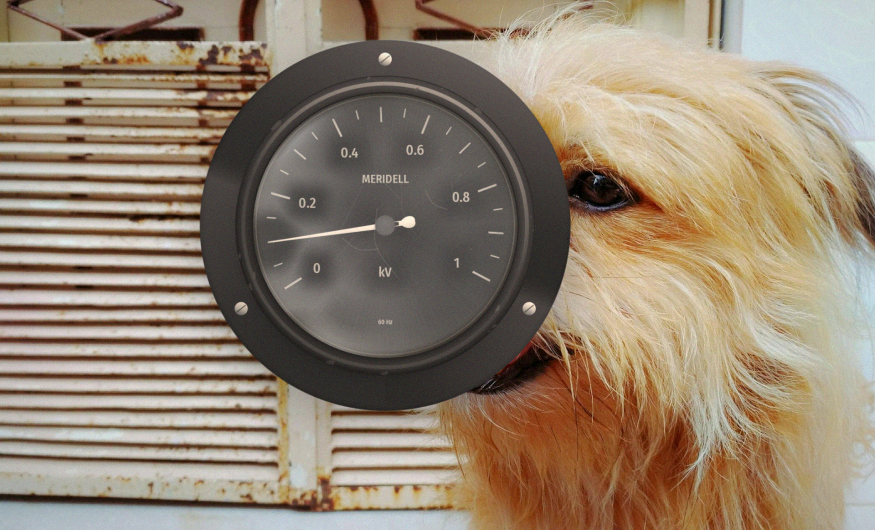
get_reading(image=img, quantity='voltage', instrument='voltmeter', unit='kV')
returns 0.1 kV
